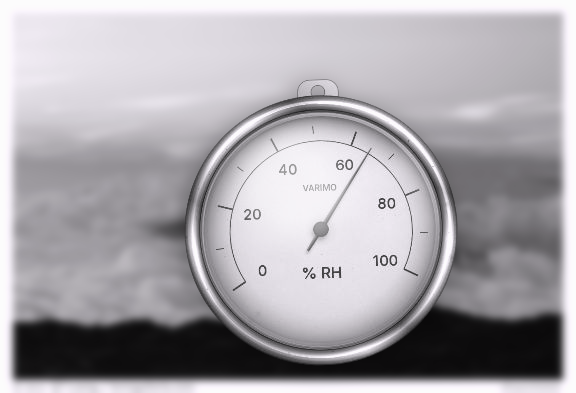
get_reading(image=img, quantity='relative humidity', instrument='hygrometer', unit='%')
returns 65 %
